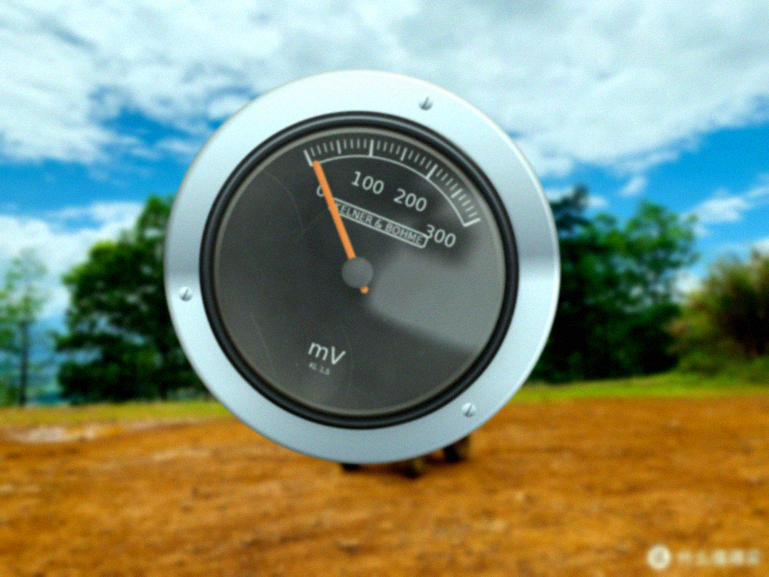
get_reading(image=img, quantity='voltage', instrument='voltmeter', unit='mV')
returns 10 mV
